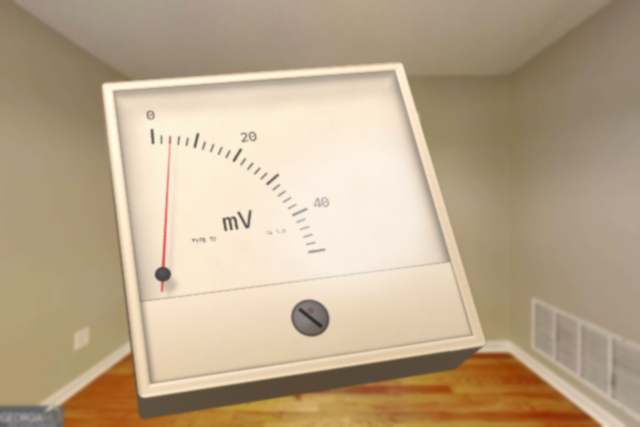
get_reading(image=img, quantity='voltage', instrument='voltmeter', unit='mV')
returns 4 mV
